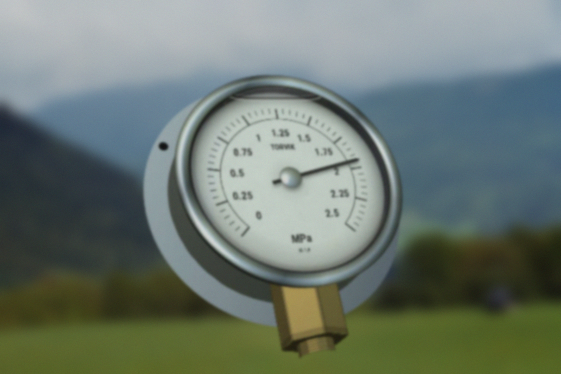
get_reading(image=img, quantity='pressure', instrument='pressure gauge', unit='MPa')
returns 1.95 MPa
